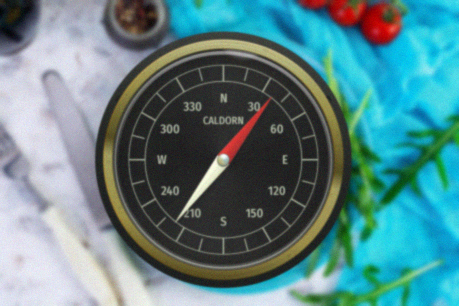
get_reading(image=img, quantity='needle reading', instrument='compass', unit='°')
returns 37.5 °
